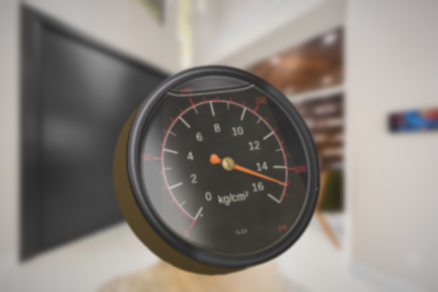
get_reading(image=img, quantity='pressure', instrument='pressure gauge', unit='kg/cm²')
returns 15 kg/cm²
